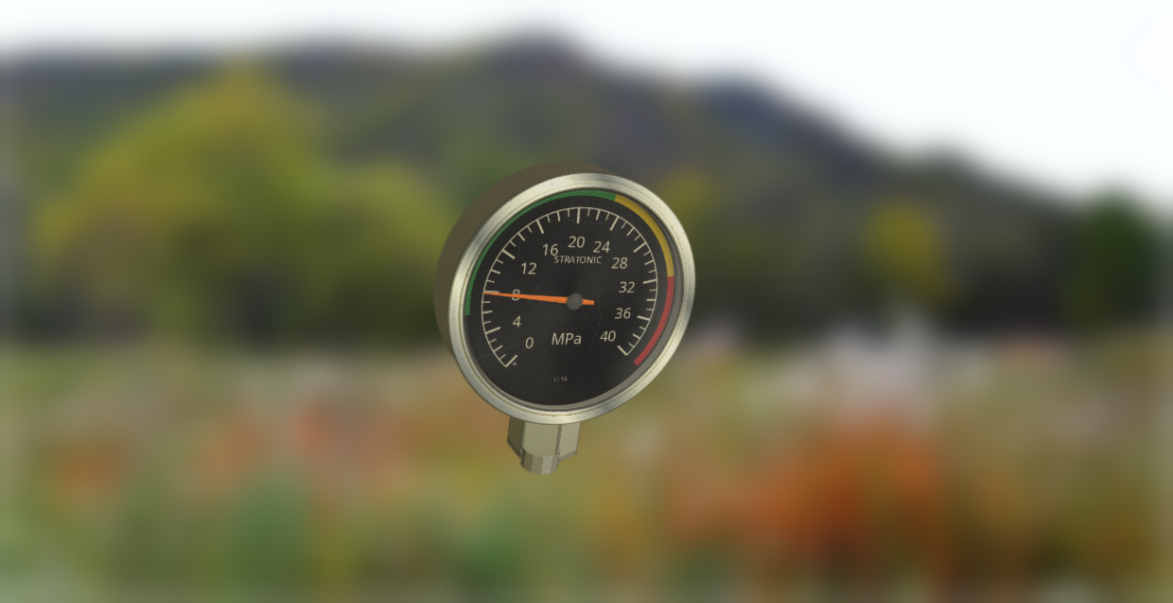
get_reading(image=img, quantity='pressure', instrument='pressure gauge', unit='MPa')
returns 8 MPa
